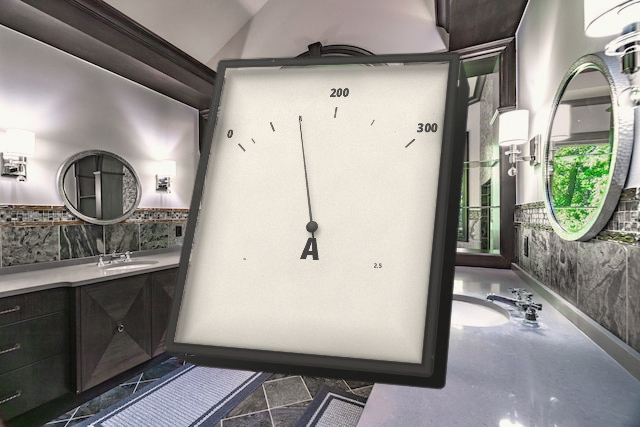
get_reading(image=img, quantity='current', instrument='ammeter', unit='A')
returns 150 A
